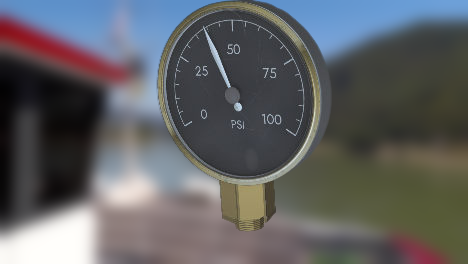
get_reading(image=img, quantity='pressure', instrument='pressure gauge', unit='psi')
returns 40 psi
